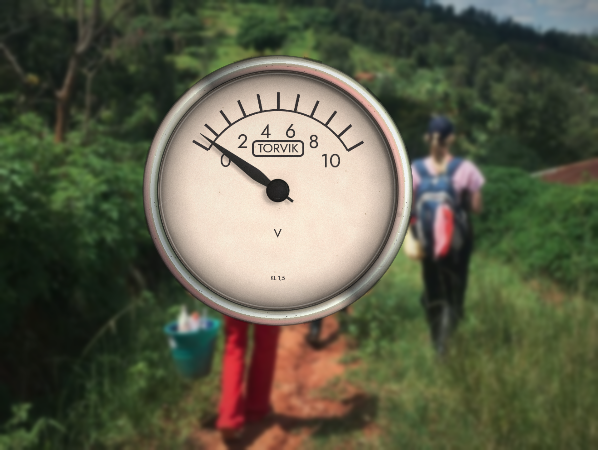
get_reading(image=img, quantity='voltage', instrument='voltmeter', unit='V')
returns 0.5 V
